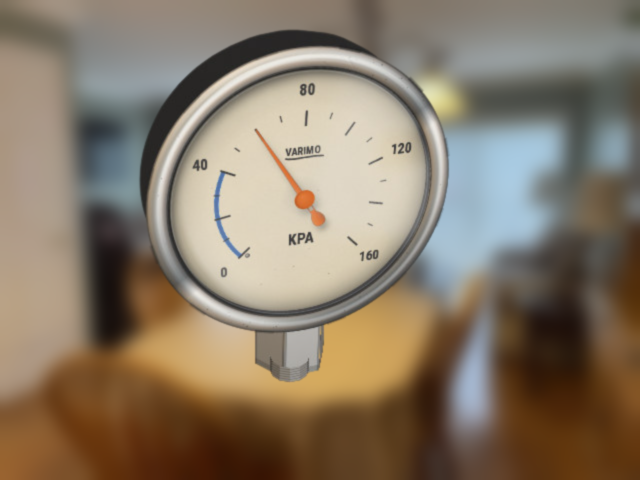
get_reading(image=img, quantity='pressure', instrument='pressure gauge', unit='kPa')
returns 60 kPa
